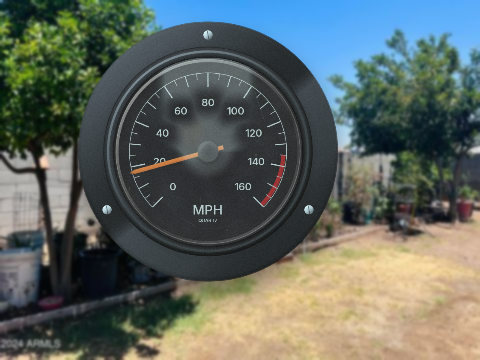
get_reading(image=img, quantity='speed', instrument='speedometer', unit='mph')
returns 17.5 mph
